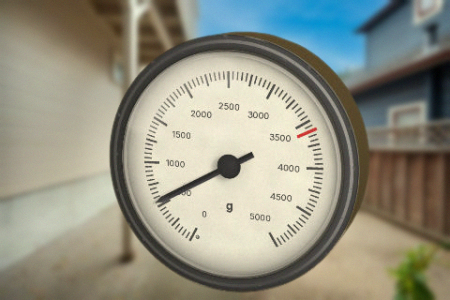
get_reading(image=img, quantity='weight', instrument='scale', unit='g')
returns 550 g
